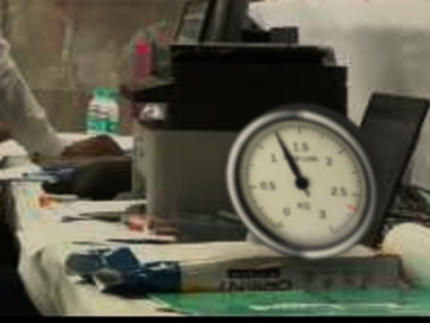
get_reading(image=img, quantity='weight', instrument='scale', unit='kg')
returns 1.25 kg
